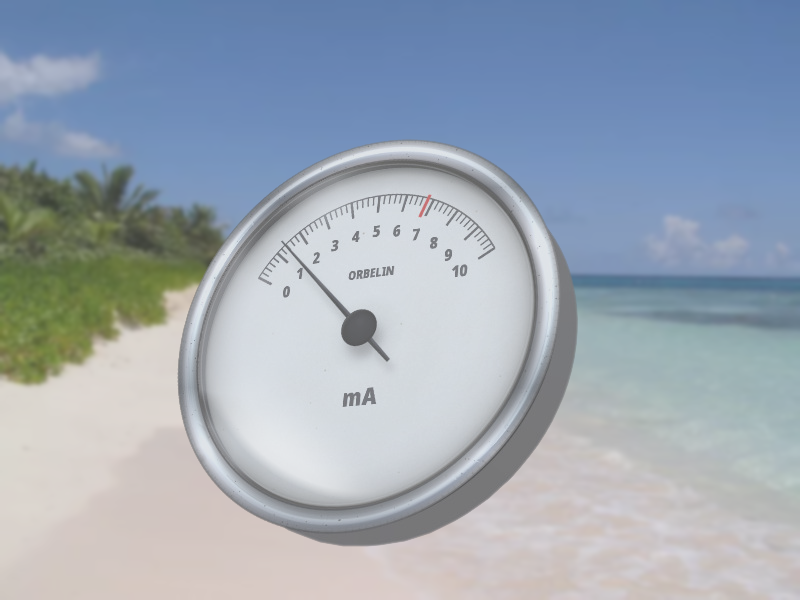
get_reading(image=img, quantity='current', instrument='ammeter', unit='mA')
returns 1.4 mA
